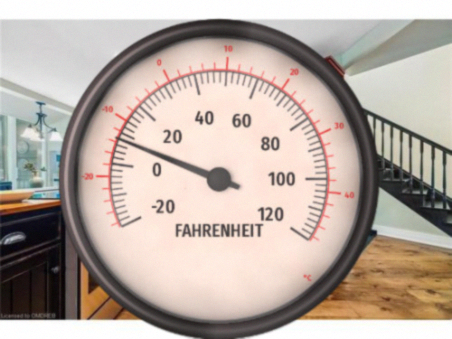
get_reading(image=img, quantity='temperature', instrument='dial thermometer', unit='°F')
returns 8 °F
